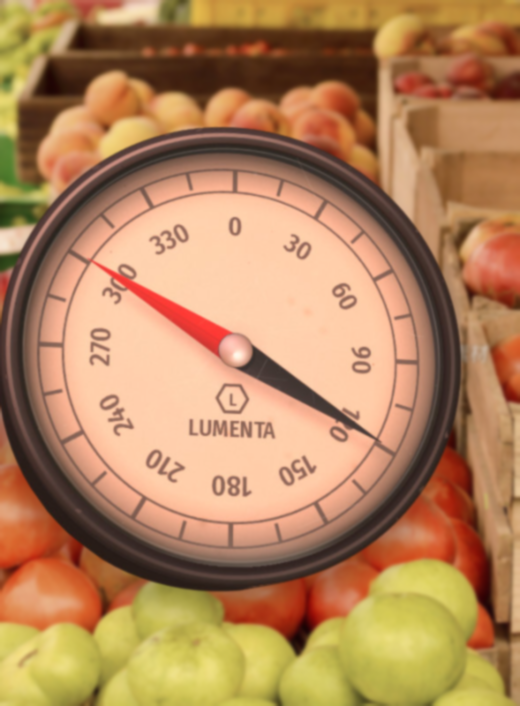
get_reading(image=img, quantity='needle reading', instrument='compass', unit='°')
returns 300 °
